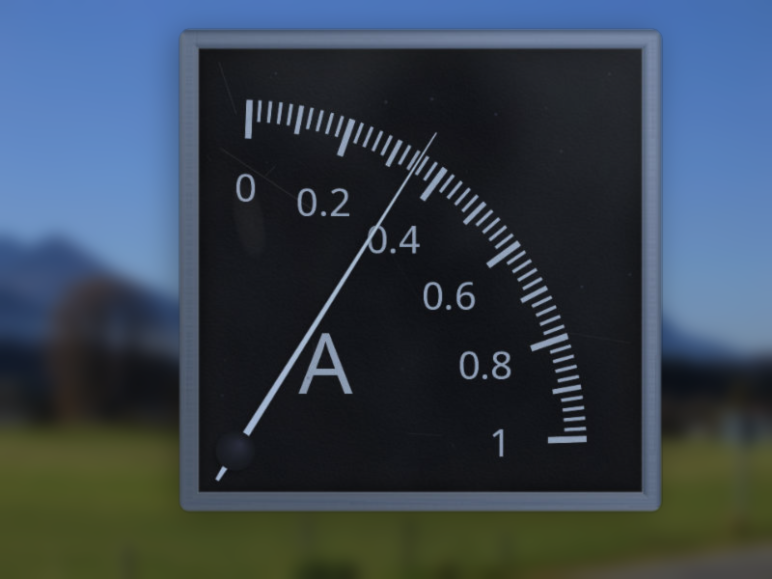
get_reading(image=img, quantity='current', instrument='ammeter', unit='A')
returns 0.35 A
